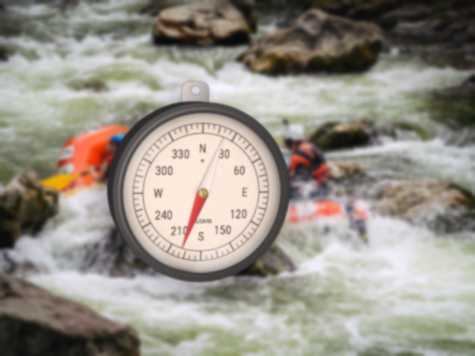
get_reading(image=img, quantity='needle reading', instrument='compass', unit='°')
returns 200 °
